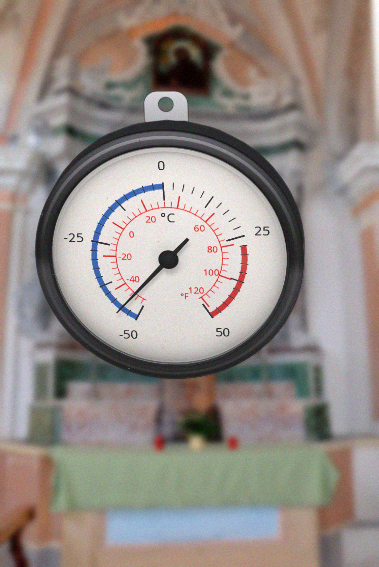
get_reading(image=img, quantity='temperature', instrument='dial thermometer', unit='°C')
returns -45 °C
